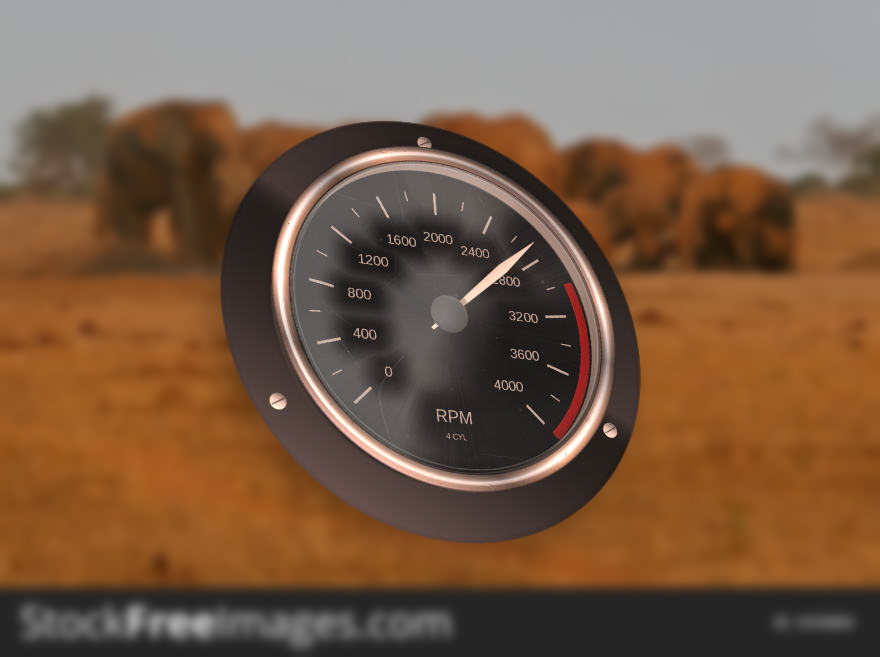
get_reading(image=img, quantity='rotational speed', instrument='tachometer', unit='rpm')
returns 2700 rpm
